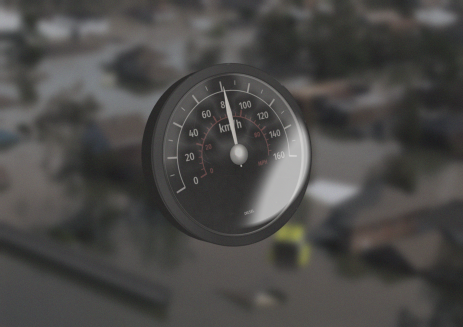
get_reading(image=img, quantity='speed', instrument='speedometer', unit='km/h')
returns 80 km/h
